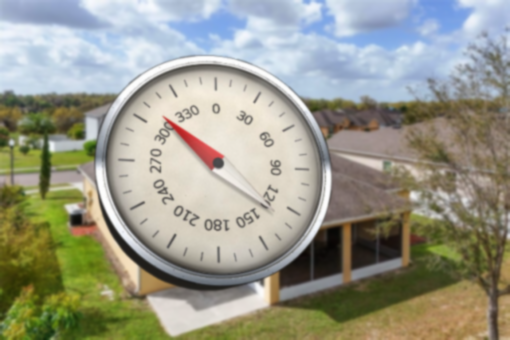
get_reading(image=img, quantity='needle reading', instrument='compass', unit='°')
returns 310 °
